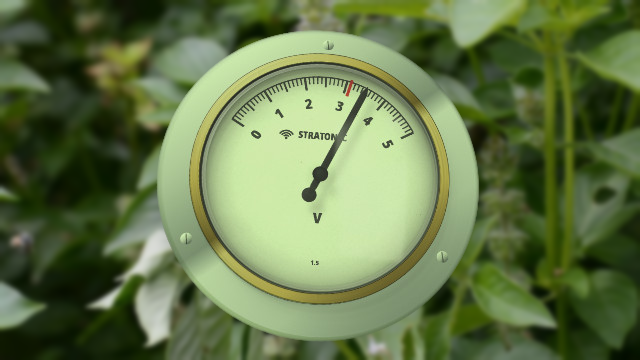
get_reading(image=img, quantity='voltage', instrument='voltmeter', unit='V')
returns 3.5 V
